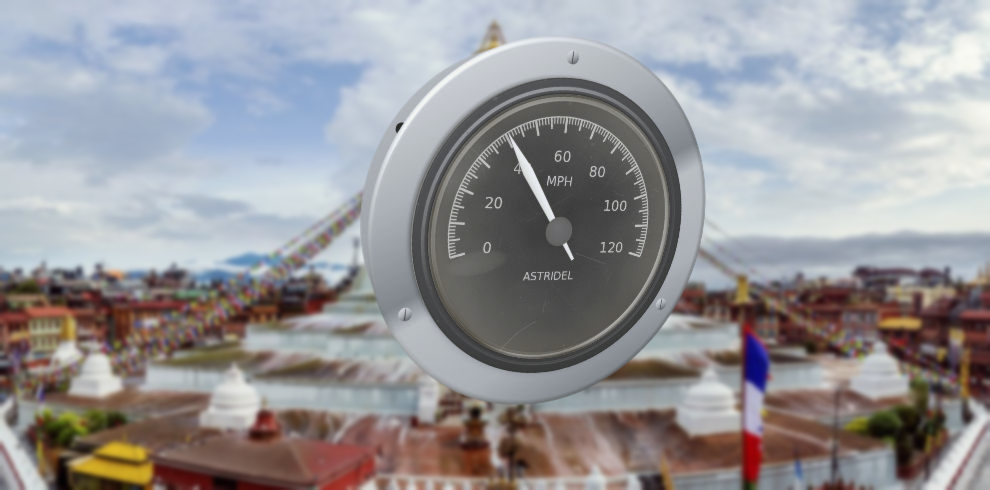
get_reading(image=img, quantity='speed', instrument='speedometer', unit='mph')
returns 40 mph
